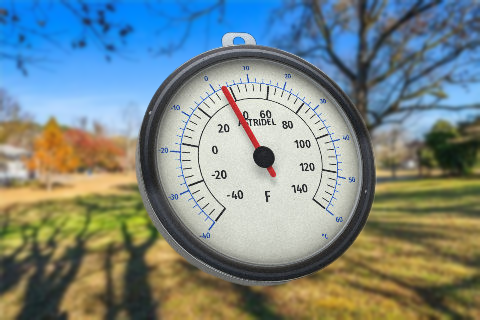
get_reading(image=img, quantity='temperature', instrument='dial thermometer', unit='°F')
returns 36 °F
